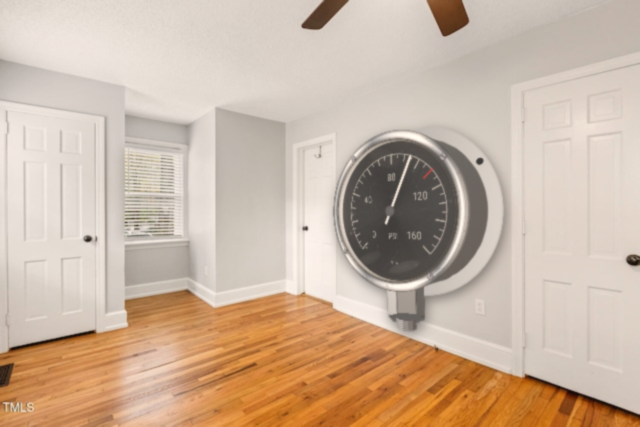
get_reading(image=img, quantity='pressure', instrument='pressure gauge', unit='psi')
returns 95 psi
